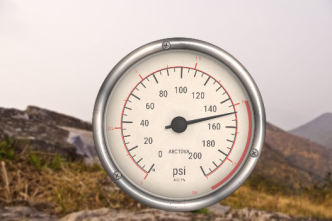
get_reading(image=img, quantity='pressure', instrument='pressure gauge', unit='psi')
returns 150 psi
